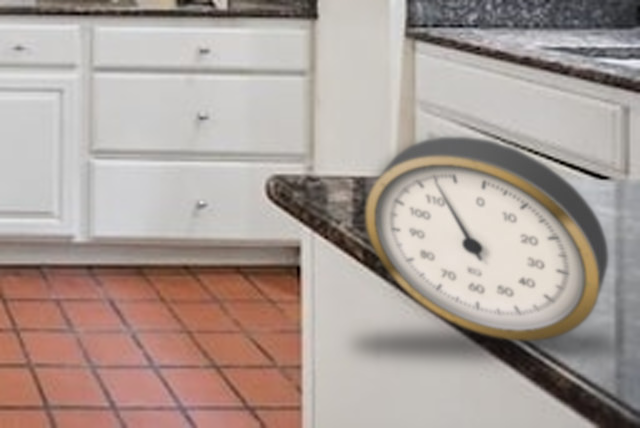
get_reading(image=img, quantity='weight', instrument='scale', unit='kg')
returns 115 kg
